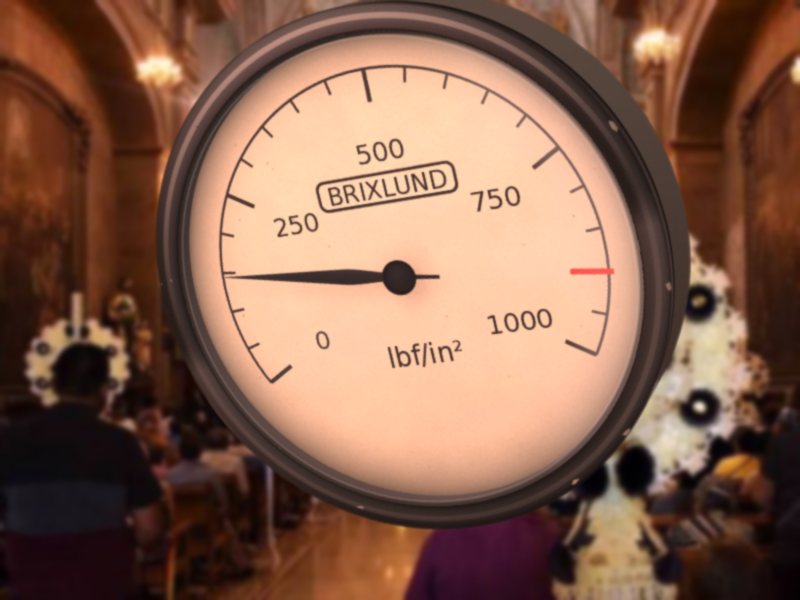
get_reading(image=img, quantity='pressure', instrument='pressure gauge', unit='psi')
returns 150 psi
